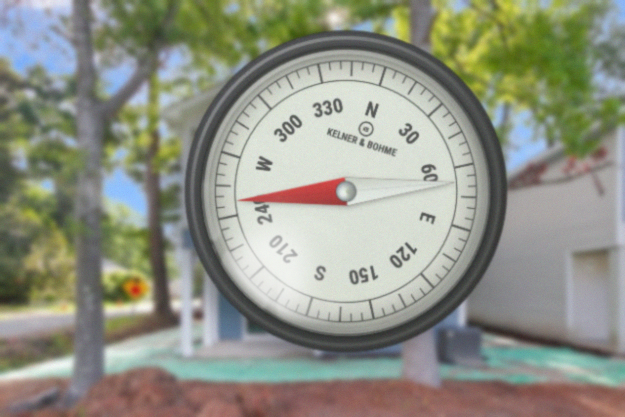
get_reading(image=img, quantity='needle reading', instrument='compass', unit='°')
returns 247.5 °
